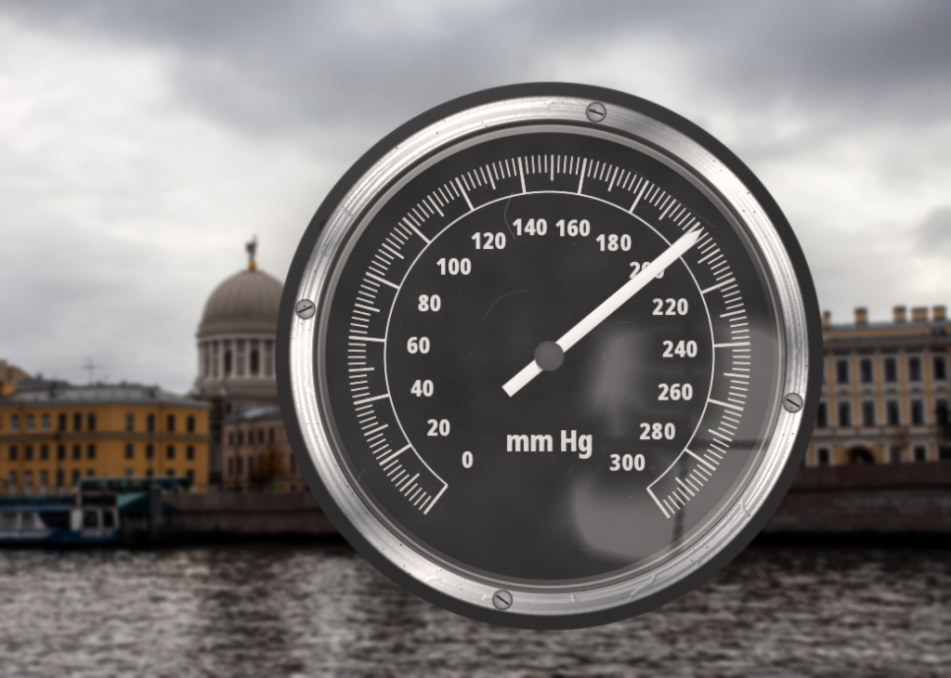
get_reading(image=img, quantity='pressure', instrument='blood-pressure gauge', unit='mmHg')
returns 202 mmHg
